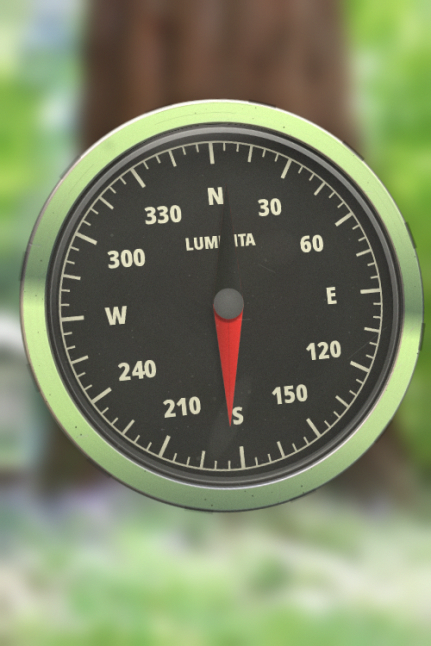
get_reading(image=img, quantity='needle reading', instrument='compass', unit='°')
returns 185 °
